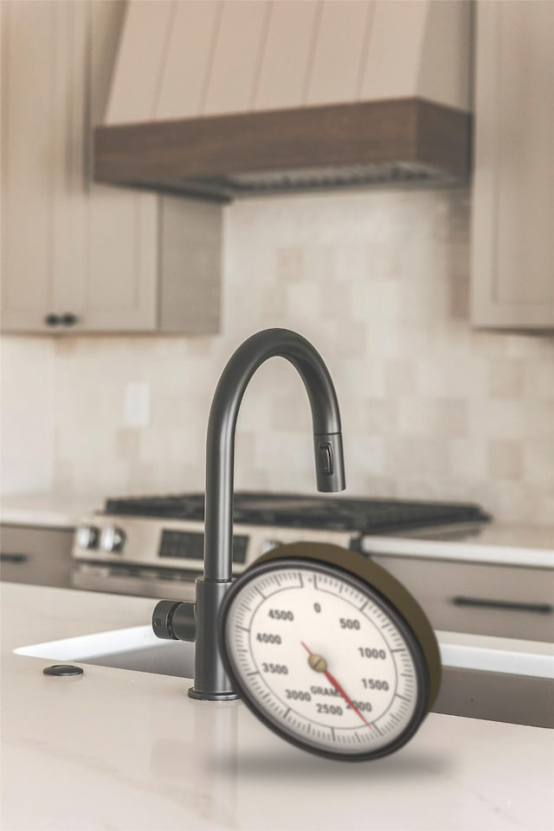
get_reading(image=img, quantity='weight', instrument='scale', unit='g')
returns 2000 g
